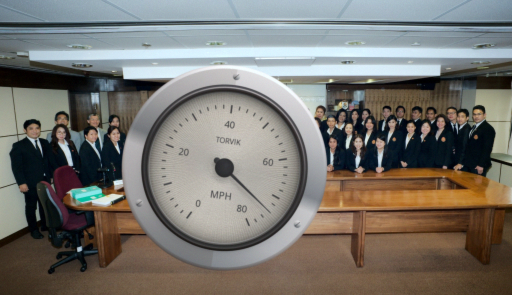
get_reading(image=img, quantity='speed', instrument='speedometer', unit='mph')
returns 74 mph
